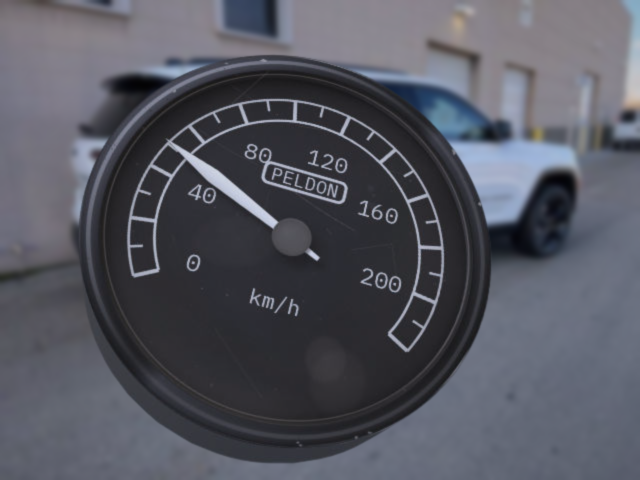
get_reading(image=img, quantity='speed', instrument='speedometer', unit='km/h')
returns 50 km/h
